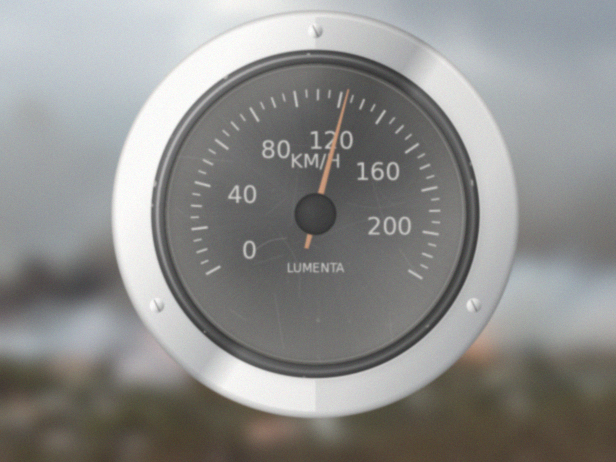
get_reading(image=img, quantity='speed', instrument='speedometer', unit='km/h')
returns 122.5 km/h
